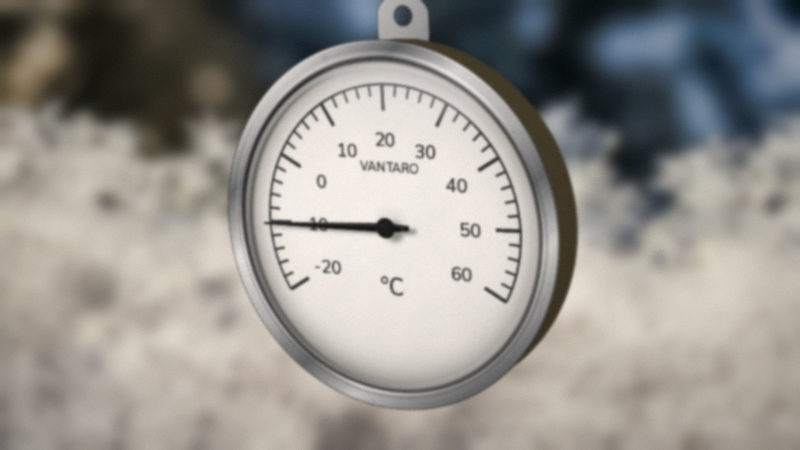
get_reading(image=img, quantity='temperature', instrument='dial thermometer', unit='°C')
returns -10 °C
